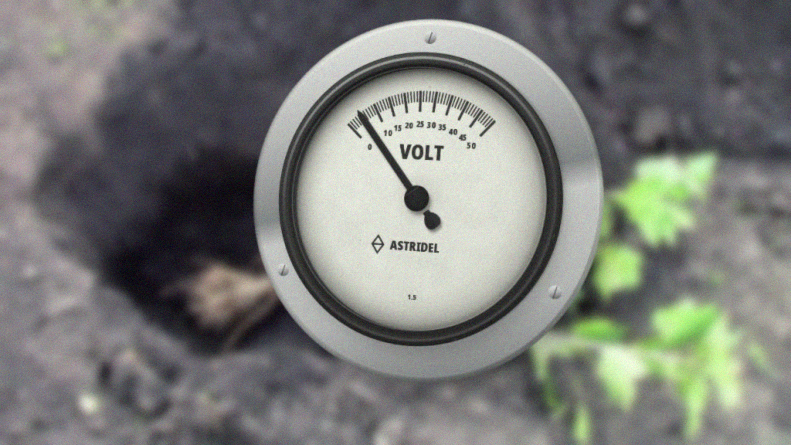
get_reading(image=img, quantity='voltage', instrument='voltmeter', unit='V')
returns 5 V
